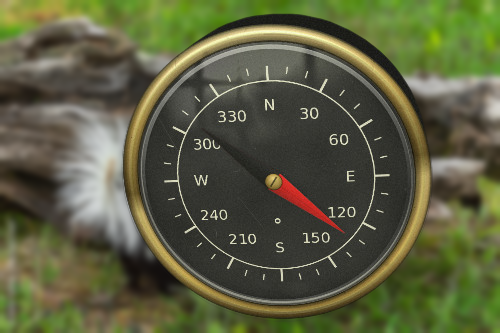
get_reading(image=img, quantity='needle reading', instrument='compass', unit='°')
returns 130 °
